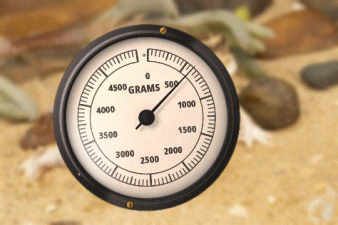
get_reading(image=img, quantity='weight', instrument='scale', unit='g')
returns 600 g
